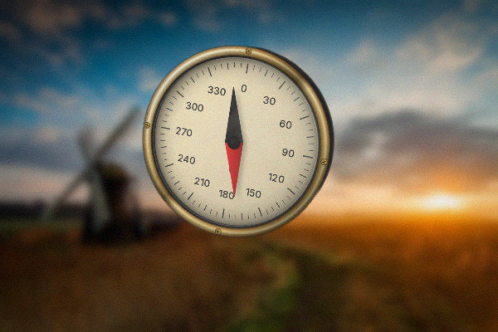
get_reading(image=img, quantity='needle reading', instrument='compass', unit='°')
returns 170 °
